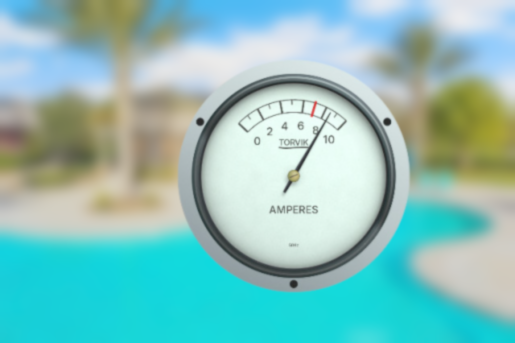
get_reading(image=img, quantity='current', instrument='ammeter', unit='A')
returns 8.5 A
